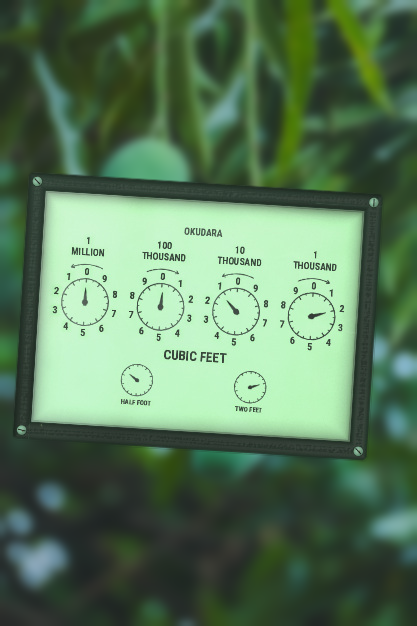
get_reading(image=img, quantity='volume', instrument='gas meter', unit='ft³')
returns 1200 ft³
